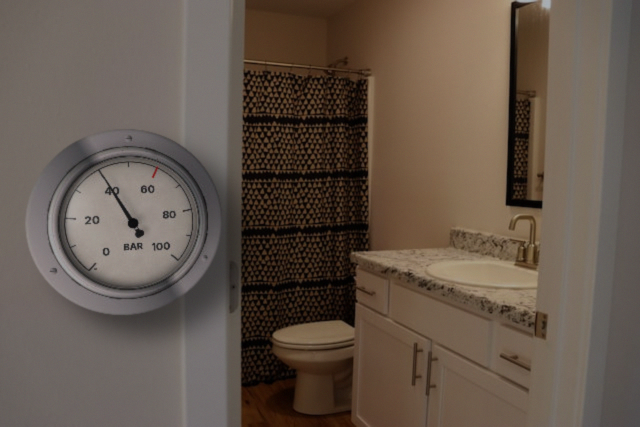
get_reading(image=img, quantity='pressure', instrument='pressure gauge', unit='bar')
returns 40 bar
